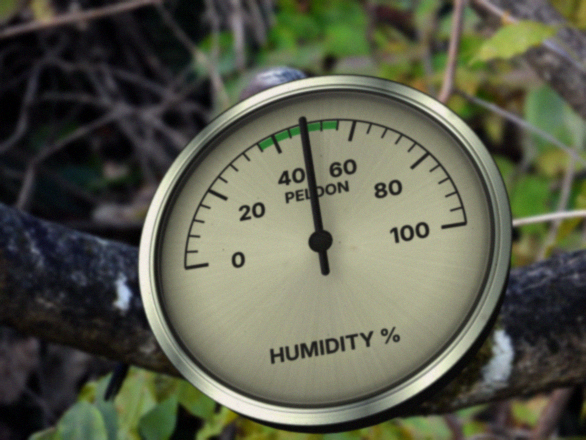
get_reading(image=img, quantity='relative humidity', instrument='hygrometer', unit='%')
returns 48 %
